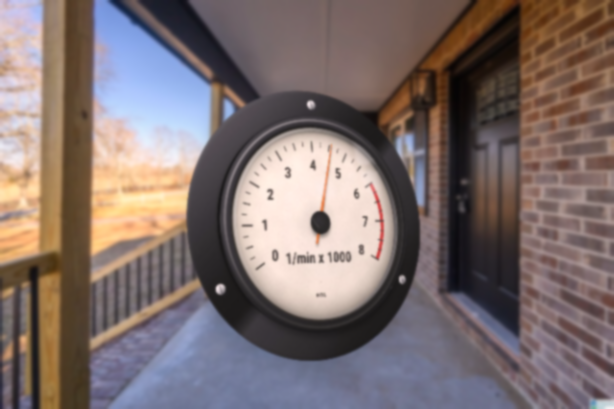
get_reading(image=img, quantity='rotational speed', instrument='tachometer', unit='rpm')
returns 4500 rpm
